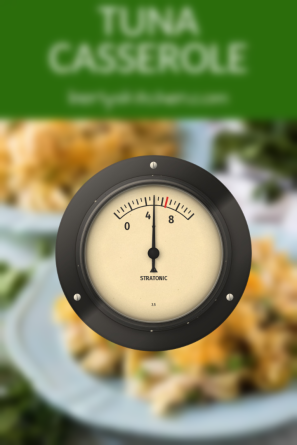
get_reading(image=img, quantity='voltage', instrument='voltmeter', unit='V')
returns 5 V
